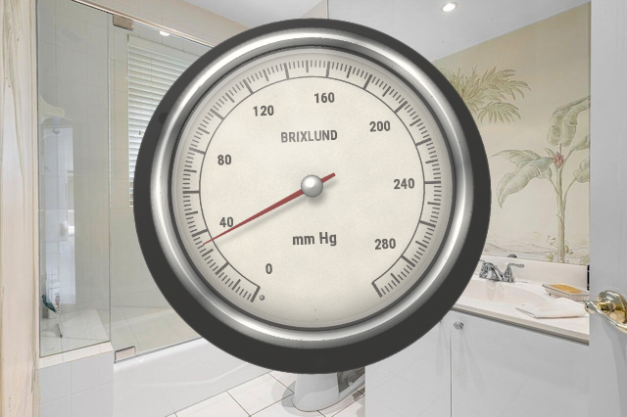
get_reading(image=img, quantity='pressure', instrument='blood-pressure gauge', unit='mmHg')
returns 34 mmHg
